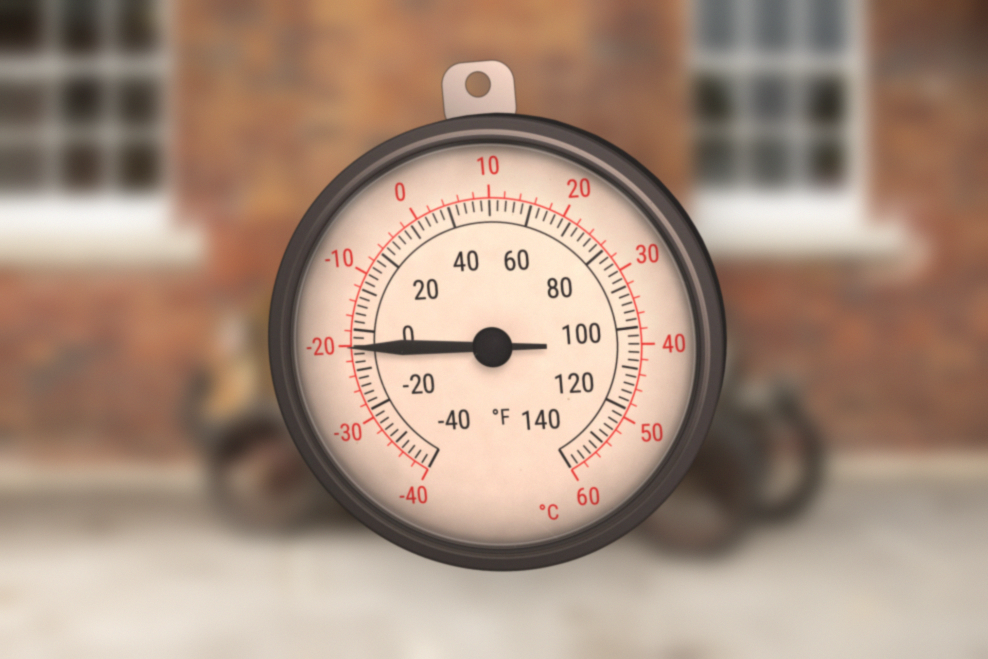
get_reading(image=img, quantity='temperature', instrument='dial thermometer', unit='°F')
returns -4 °F
